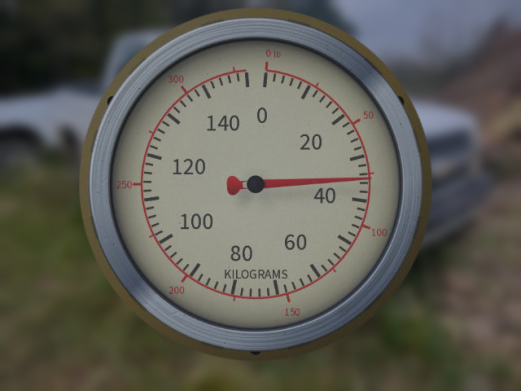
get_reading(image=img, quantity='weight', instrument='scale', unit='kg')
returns 35 kg
